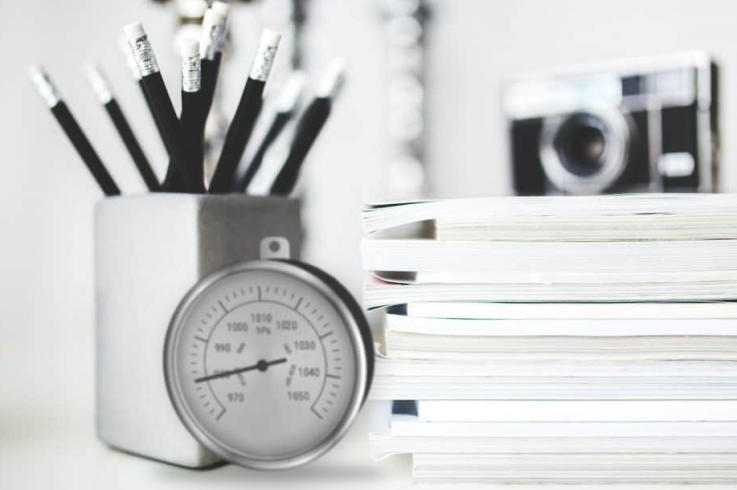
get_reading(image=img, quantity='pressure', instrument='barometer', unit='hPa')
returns 980 hPa
